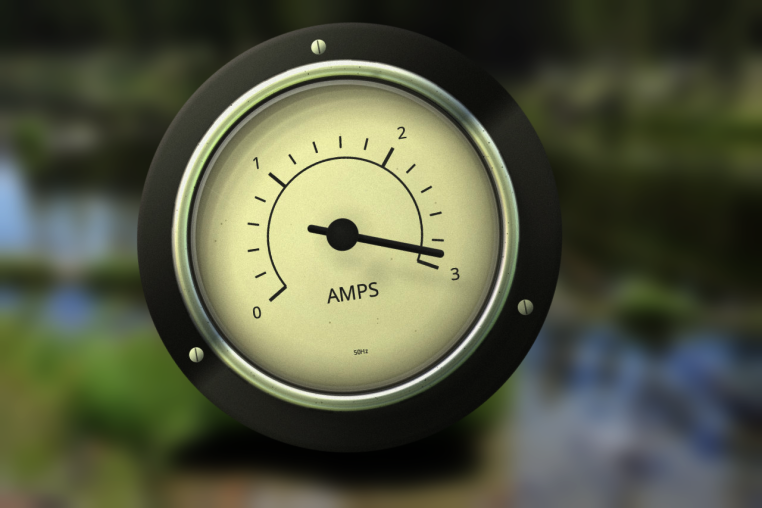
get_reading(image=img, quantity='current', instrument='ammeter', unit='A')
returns 2.9 A
